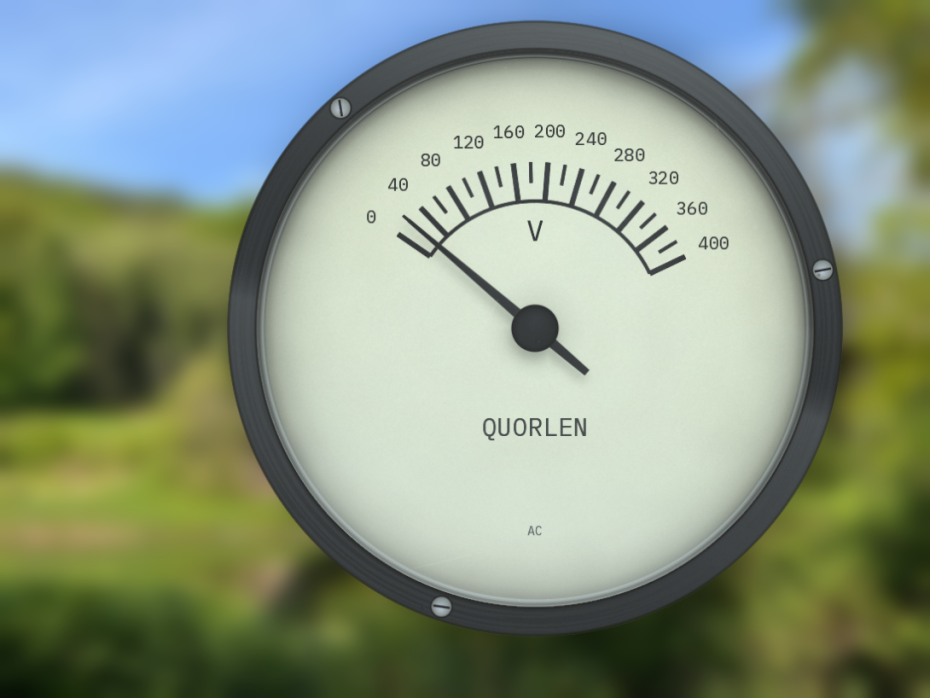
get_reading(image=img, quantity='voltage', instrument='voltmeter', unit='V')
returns 20 V
